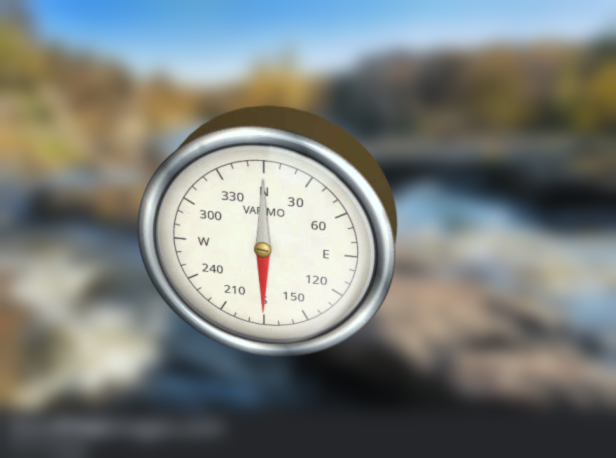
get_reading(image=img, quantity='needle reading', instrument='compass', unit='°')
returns 180 °
